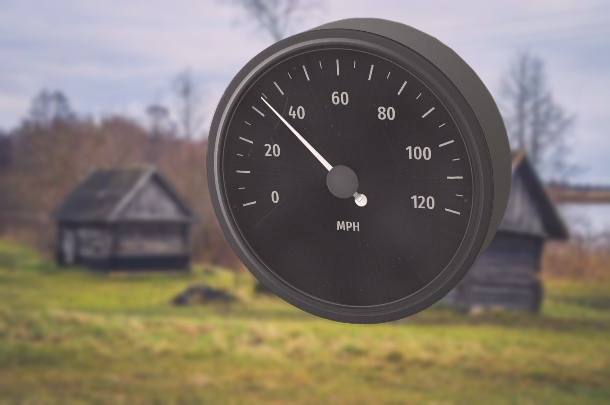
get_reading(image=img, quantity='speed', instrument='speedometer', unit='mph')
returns 35 mph
